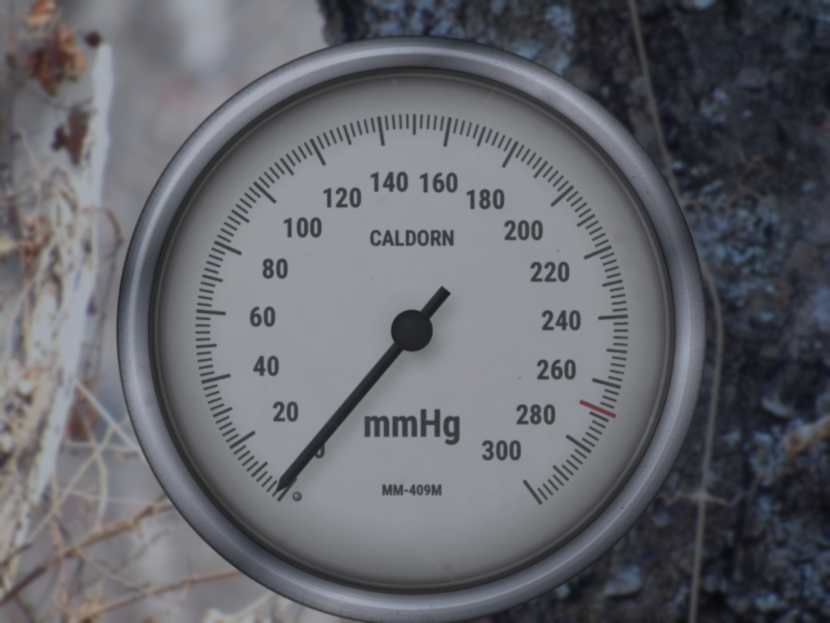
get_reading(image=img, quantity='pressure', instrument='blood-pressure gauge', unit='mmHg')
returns 2 mmHg
